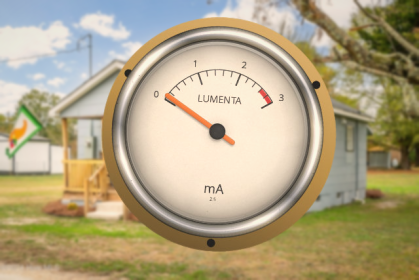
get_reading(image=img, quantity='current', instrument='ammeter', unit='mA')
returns 0.1 mA
